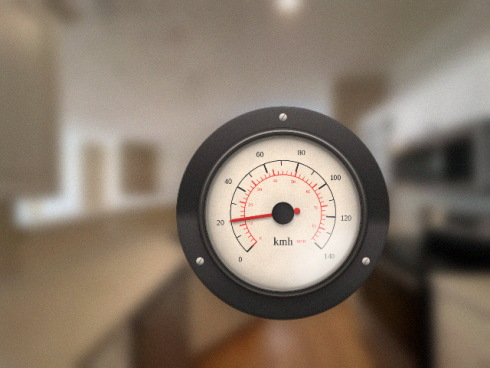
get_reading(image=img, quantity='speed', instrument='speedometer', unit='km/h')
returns 20 km/h
